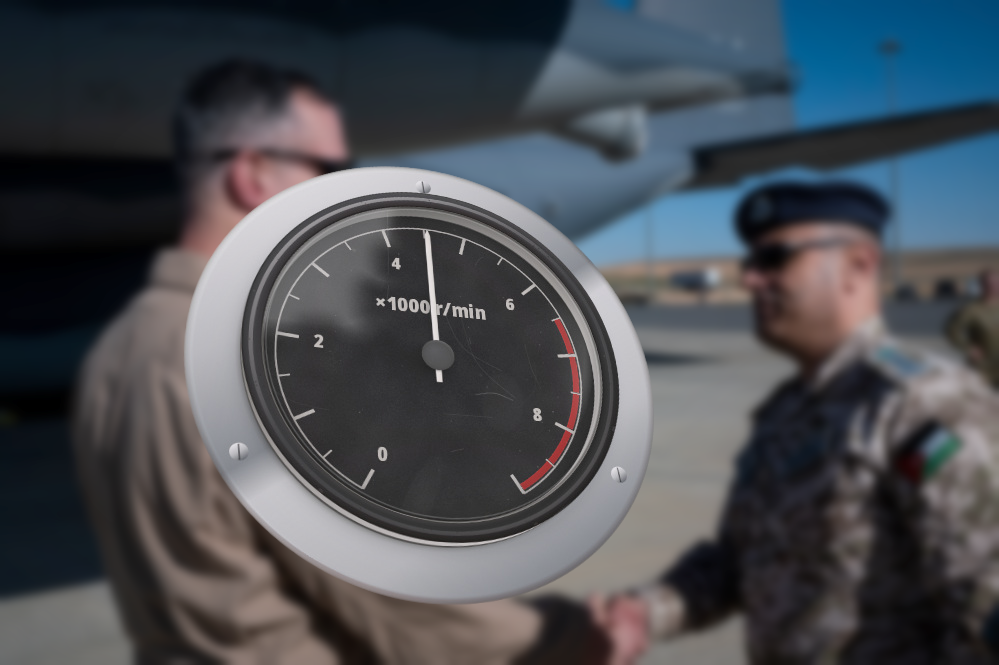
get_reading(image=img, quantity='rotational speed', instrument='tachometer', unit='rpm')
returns 4500 rpm
